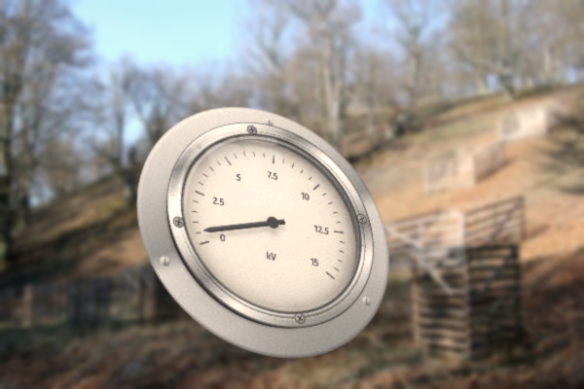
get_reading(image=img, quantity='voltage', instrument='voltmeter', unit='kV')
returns 0.5 kV
